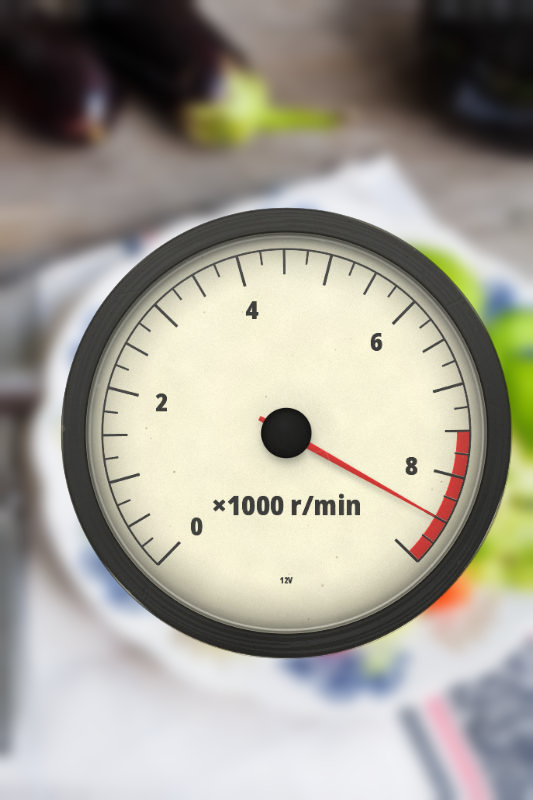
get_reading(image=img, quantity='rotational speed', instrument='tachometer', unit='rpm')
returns 8500 rpm
